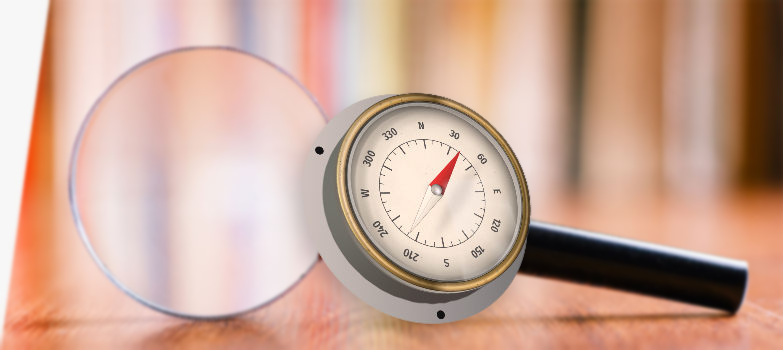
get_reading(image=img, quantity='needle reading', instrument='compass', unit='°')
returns 40 °
